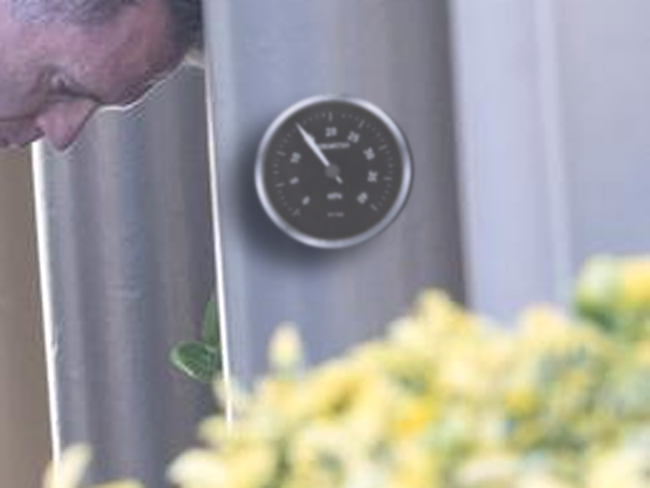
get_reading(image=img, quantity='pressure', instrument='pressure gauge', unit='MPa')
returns 15 MPa
